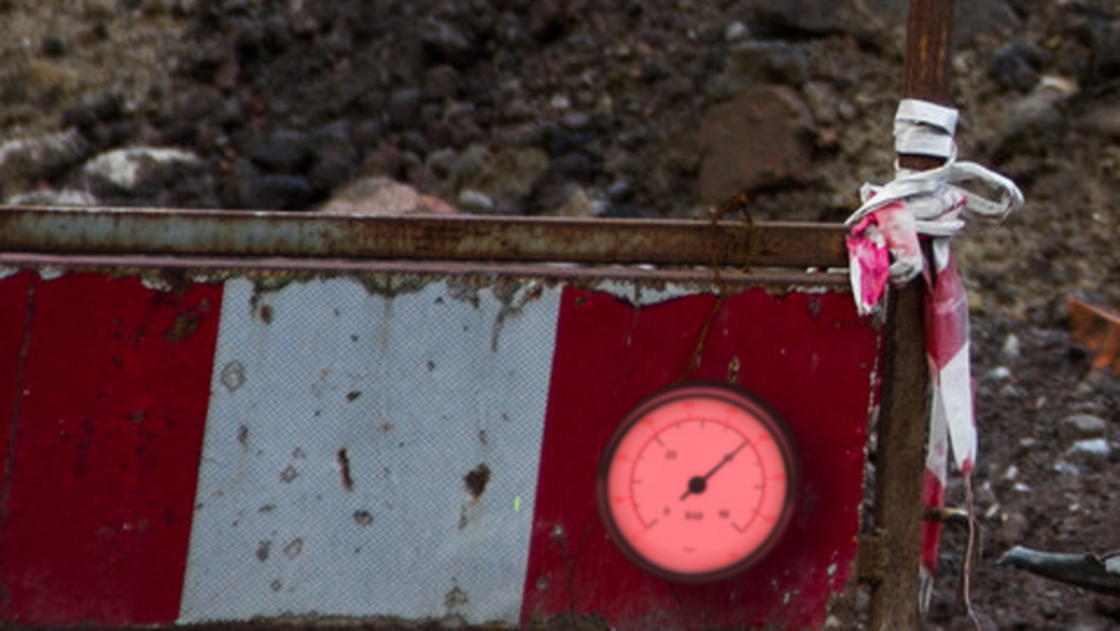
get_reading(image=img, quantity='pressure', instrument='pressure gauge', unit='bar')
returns 40 bar
